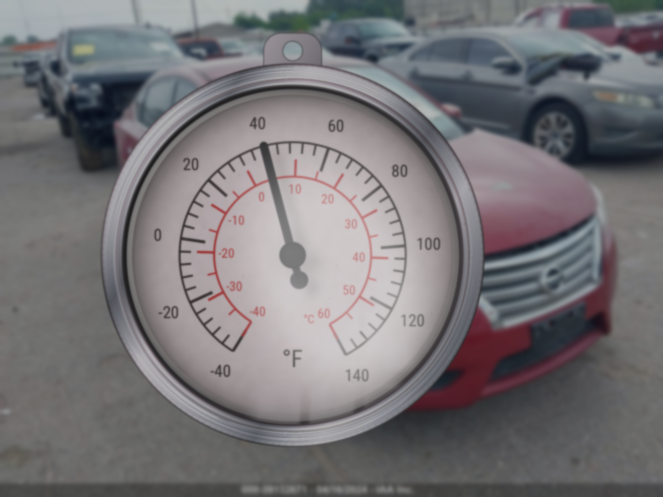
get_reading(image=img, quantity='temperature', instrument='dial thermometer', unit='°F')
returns 40 °F
